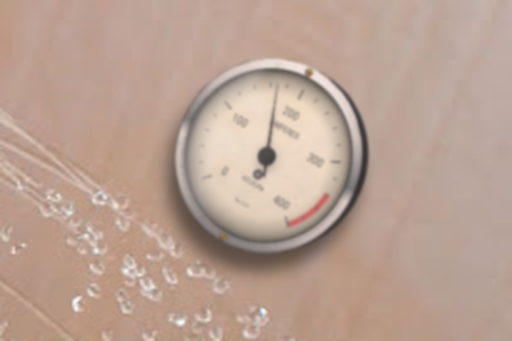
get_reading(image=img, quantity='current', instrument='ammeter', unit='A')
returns 170 A
